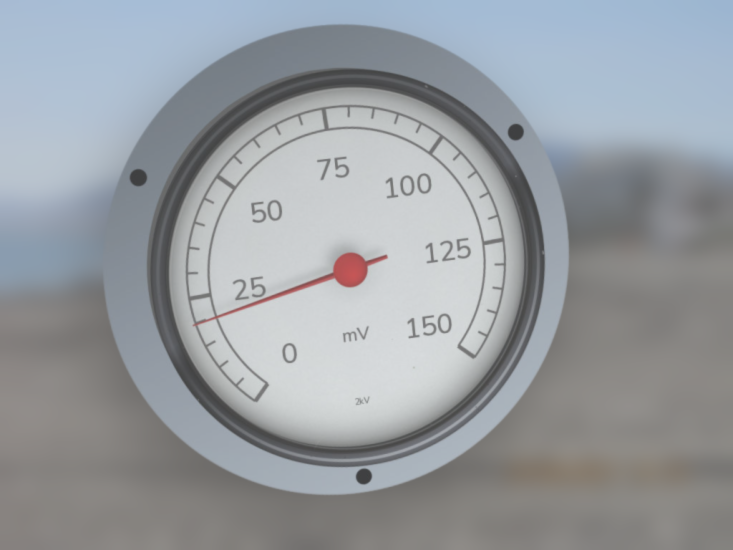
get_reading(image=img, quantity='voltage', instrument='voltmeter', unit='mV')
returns 20 mV
